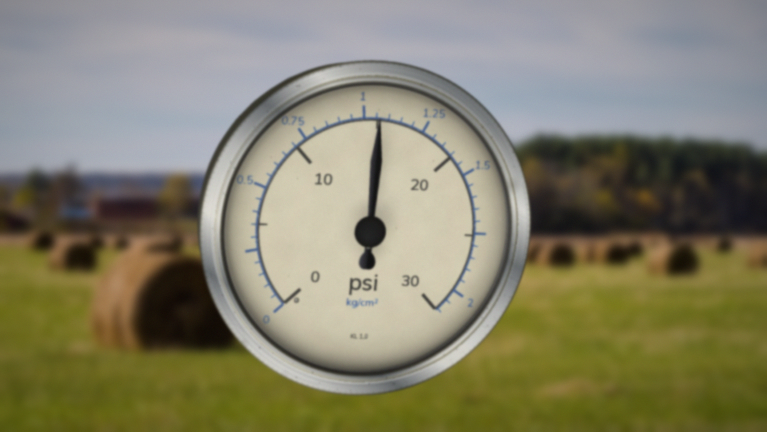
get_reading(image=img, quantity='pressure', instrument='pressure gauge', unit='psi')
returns 15 psi
